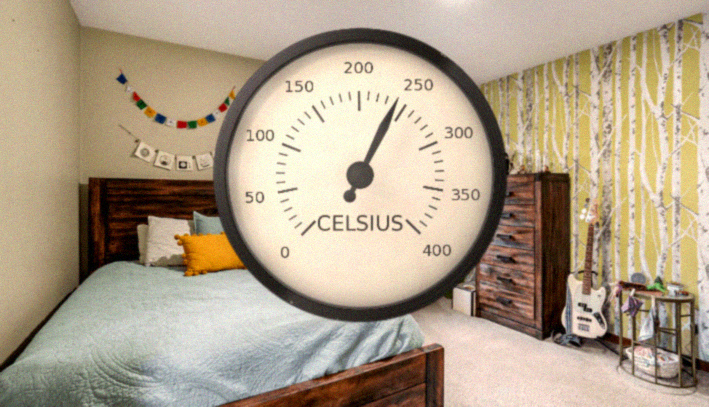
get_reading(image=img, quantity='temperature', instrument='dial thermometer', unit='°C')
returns 240 °C
